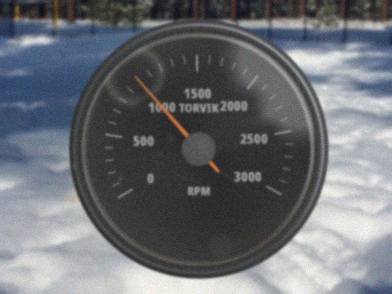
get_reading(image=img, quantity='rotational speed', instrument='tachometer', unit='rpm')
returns 1000 rpm
